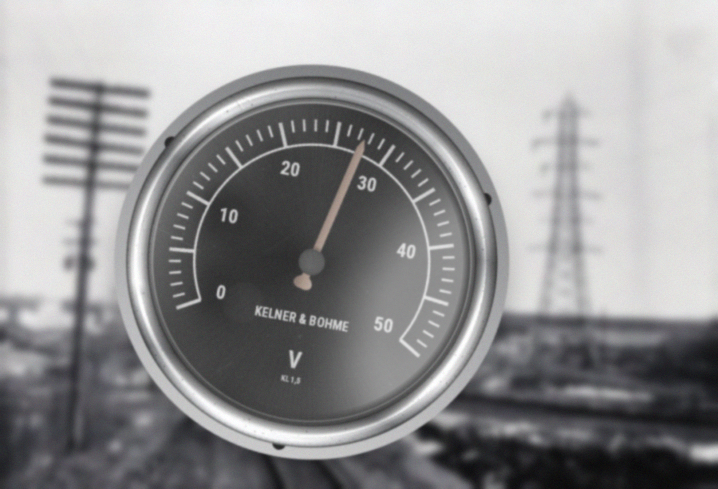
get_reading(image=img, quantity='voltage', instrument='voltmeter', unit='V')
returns 27.5 V
